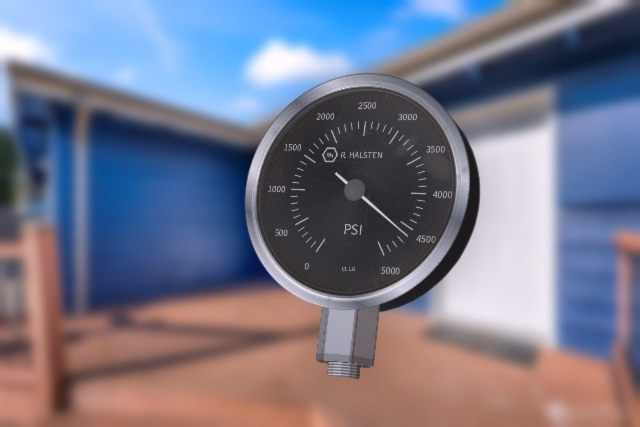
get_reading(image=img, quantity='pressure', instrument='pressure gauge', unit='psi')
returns 4600 psi
